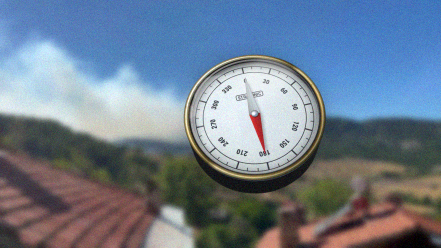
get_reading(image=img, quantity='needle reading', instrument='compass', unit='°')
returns 180 °
